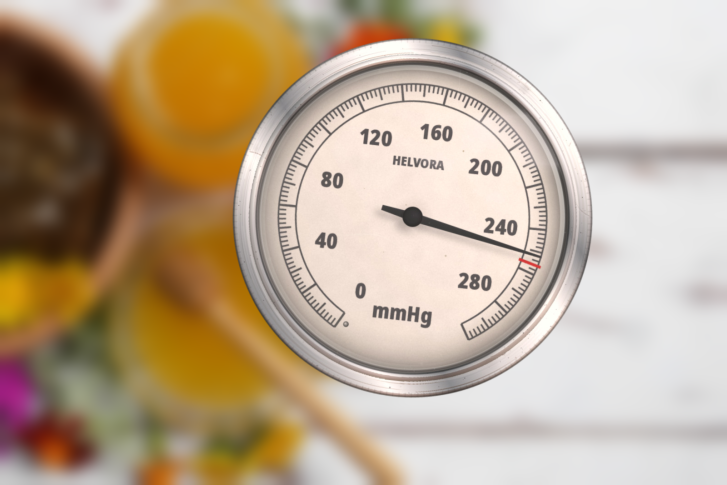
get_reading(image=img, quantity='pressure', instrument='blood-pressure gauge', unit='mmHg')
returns 252 mmHg
